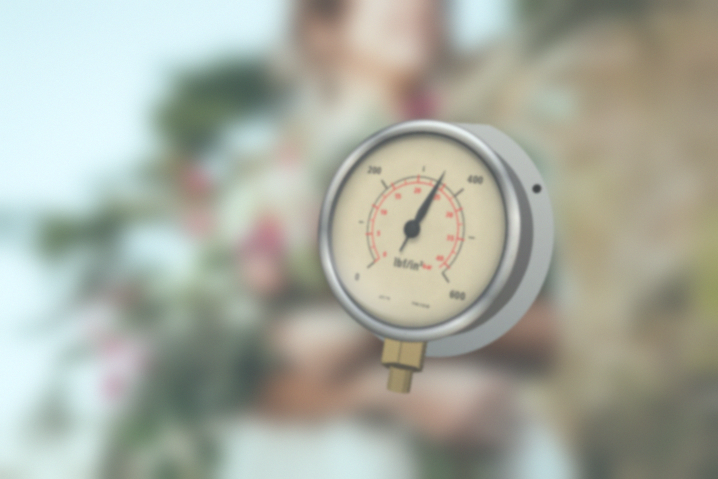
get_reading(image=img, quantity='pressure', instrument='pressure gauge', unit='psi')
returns 350 psi
